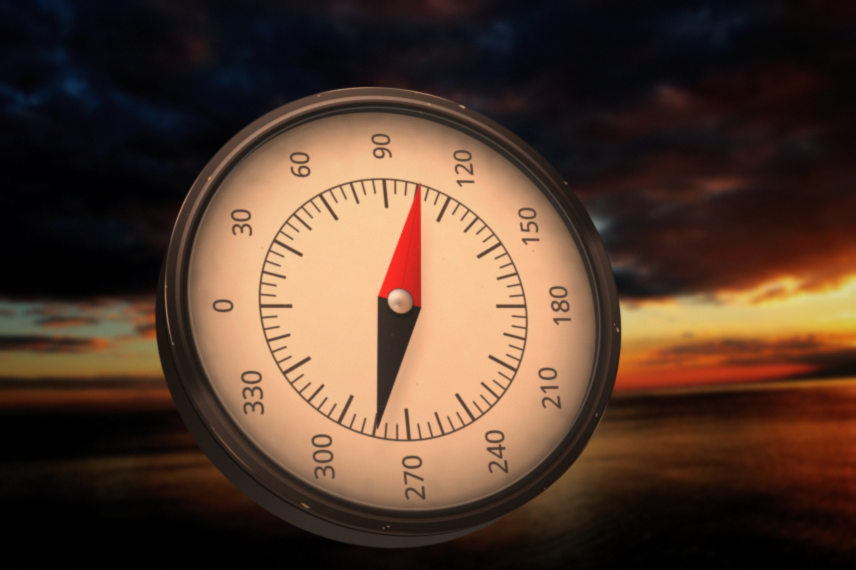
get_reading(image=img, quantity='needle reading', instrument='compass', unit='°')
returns 105 °
